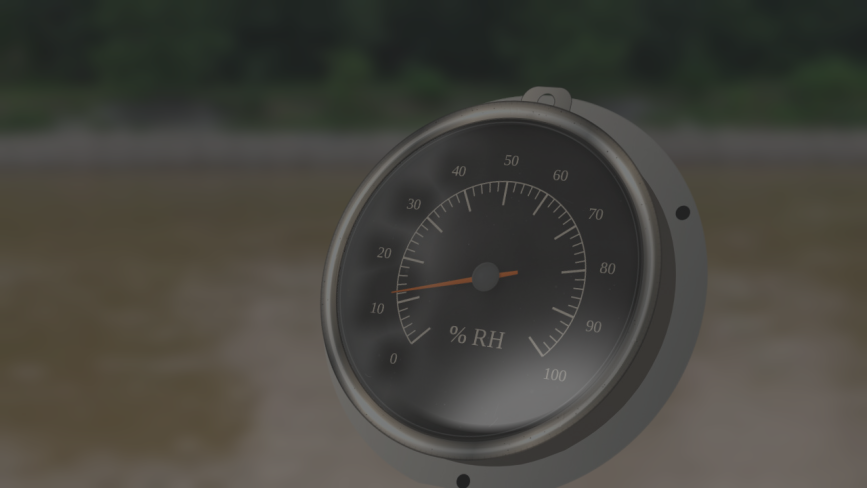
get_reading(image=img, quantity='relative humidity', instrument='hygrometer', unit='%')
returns 12 %
